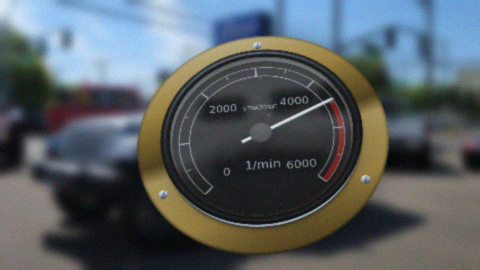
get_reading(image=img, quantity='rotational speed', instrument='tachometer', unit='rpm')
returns 4500 rpm
